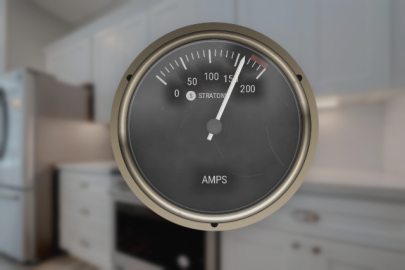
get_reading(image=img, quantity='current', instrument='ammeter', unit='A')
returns 160 A
